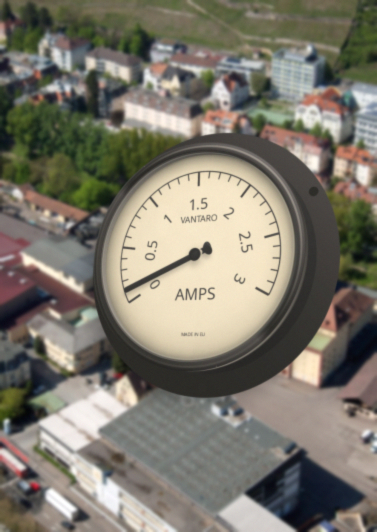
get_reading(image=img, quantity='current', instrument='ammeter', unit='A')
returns 0.1 A
